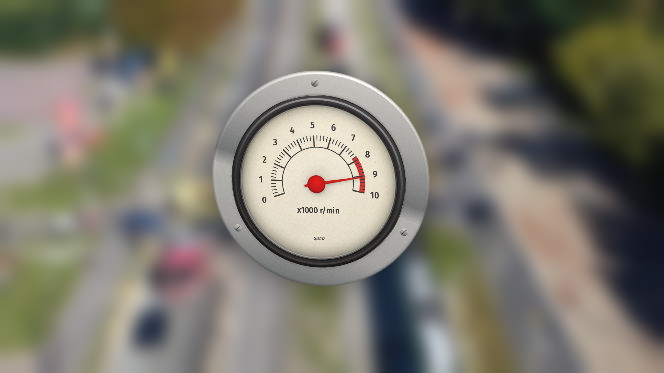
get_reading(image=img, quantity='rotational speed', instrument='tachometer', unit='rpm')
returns 9000 rpm
